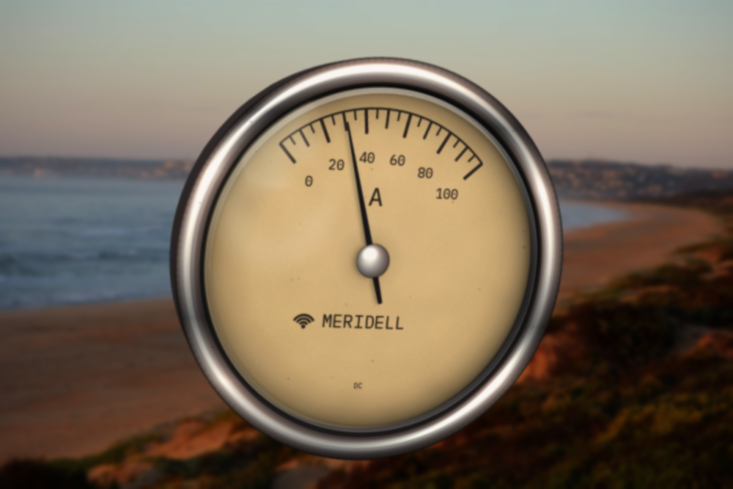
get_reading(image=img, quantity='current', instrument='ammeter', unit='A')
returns 30 A
